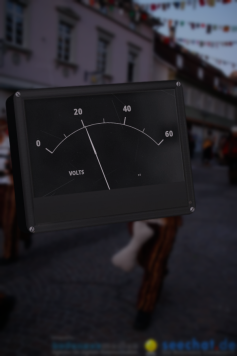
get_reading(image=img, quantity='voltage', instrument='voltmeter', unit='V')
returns 20 V
